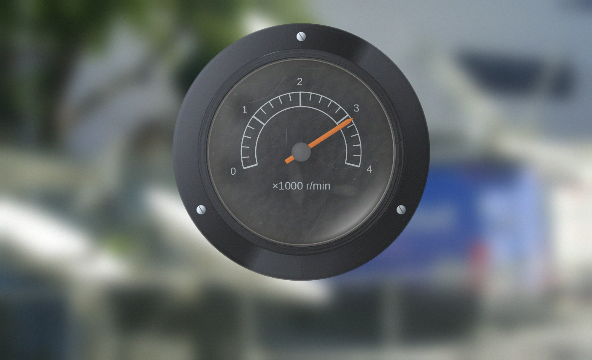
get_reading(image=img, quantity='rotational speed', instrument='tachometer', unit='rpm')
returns 3100 rpm
